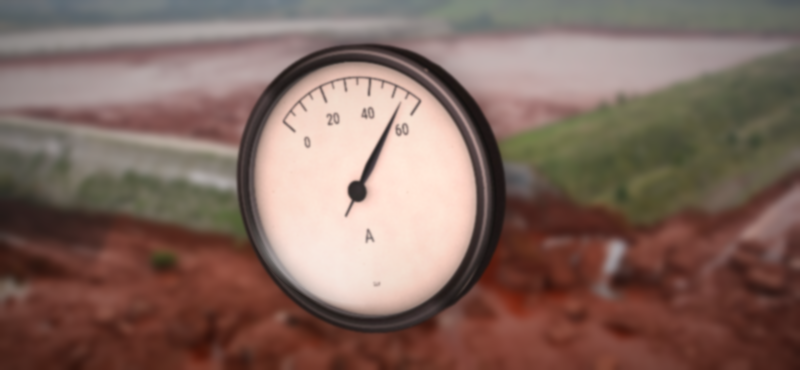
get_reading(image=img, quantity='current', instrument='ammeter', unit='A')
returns 55 A
